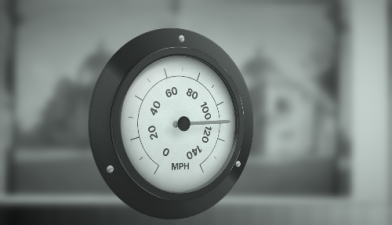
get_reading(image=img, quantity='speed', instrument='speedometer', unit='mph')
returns 110 mph
